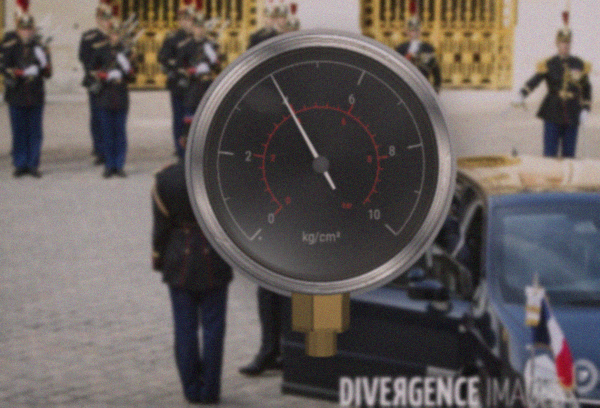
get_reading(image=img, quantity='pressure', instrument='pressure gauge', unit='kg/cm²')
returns 4 kg/cm²
